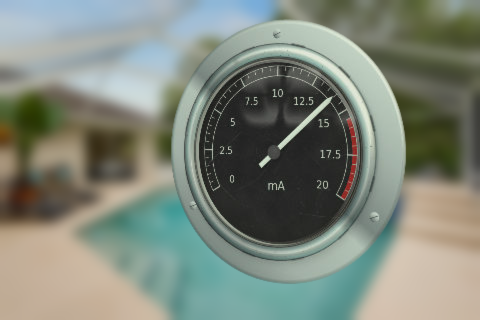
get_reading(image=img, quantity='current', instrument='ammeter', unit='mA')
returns 14 mA
